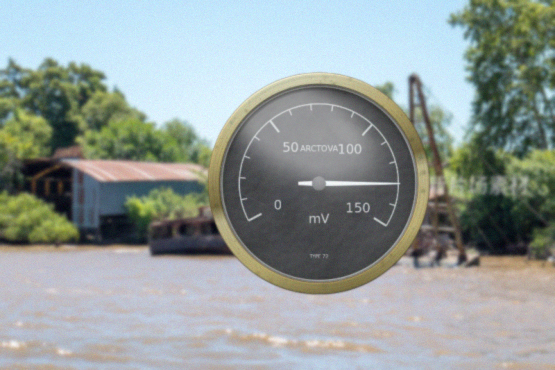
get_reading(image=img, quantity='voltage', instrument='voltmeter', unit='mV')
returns 130 mV
